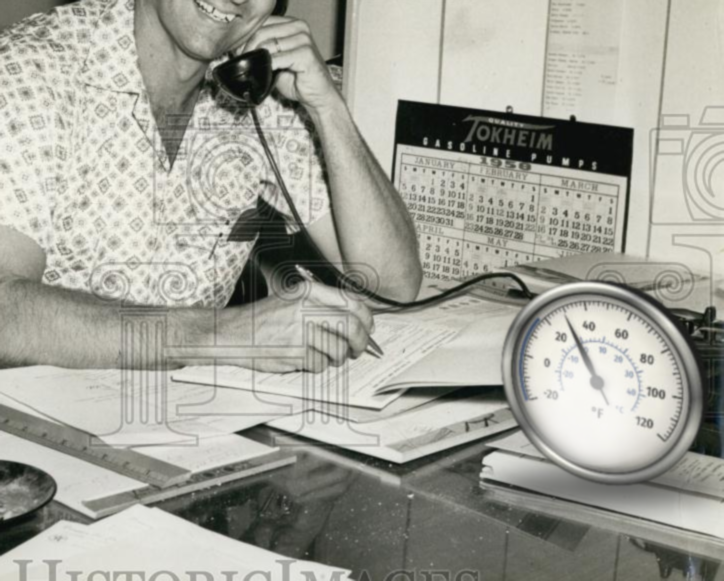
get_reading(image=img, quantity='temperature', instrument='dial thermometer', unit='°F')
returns 30 °F
